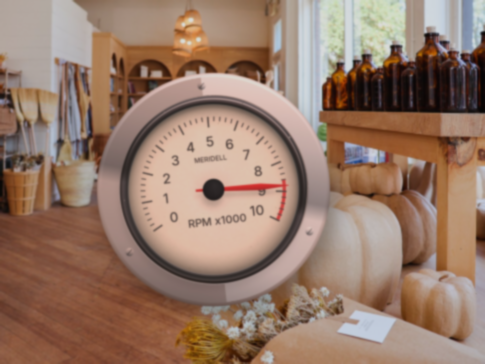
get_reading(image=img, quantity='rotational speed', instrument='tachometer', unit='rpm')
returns 8800 rpm
